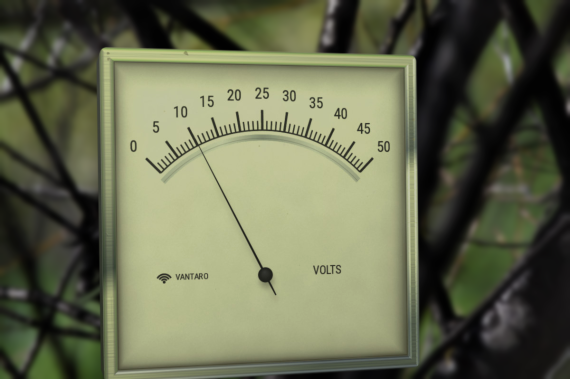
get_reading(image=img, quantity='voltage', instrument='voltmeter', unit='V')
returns 10 V
